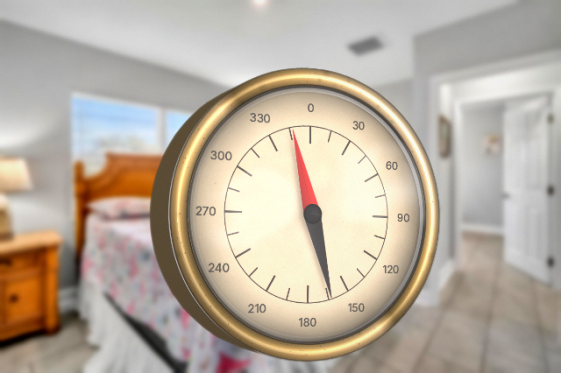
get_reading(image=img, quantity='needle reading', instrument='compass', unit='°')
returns 345 °
